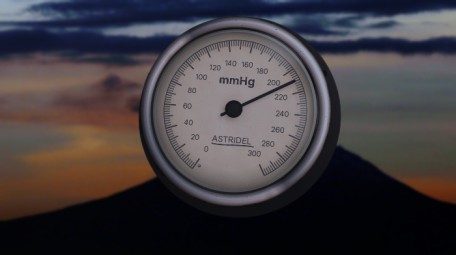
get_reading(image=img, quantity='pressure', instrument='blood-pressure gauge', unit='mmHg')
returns 210 mmHg
